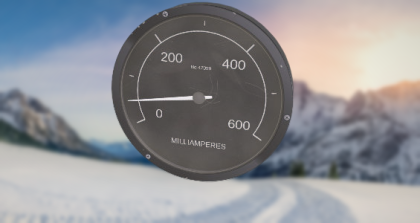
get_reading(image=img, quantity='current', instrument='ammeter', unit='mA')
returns 50 mA
